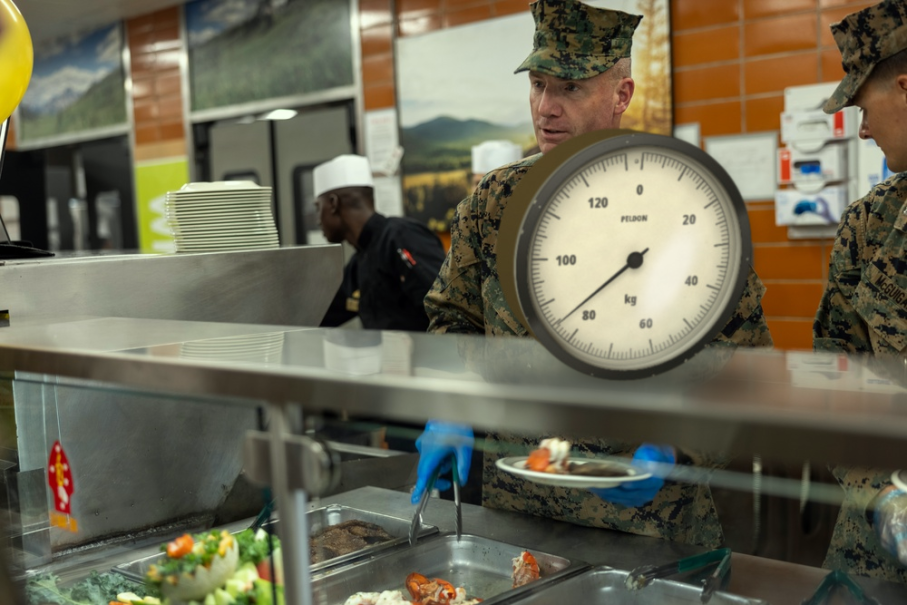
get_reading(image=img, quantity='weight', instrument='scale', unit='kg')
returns 85 kg
